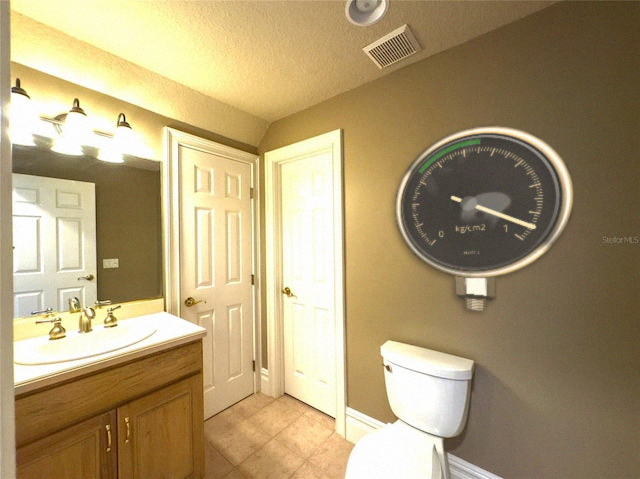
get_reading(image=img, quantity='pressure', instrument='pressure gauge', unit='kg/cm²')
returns 0.95 kg/cm²
